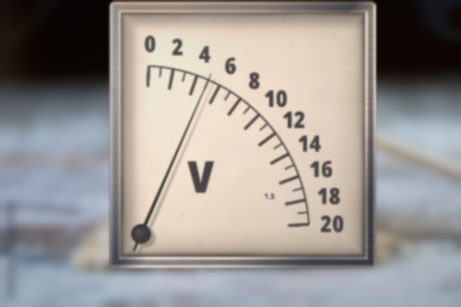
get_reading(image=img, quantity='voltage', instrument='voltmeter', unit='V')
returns 5 V
